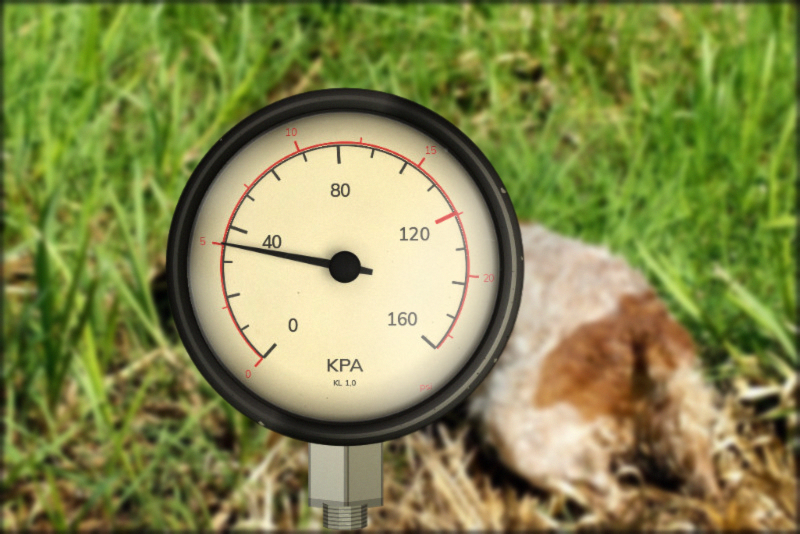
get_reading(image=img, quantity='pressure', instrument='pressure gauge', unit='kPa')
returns 35 kPa
